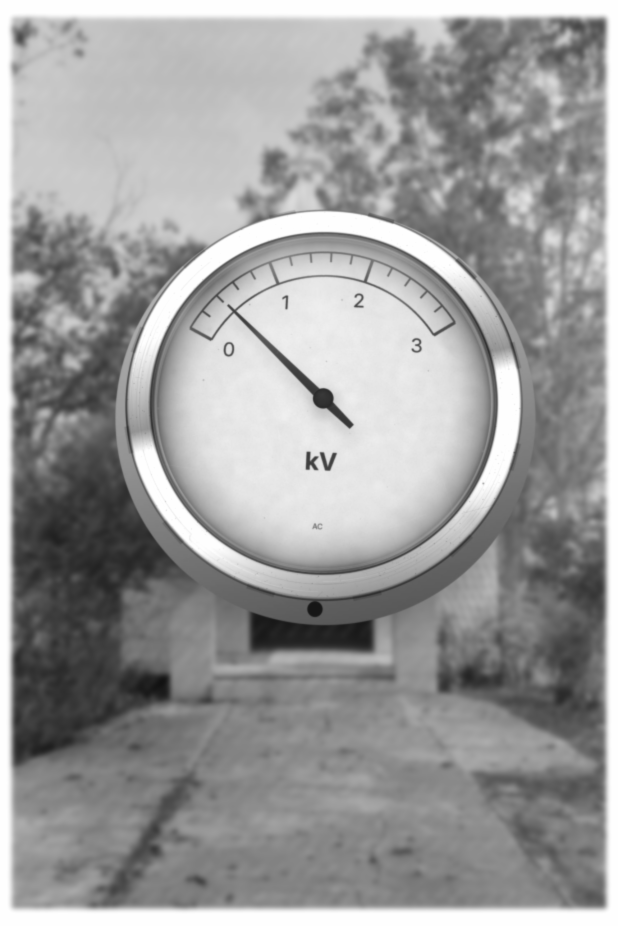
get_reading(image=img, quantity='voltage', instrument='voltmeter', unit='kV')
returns 0.4 kV
